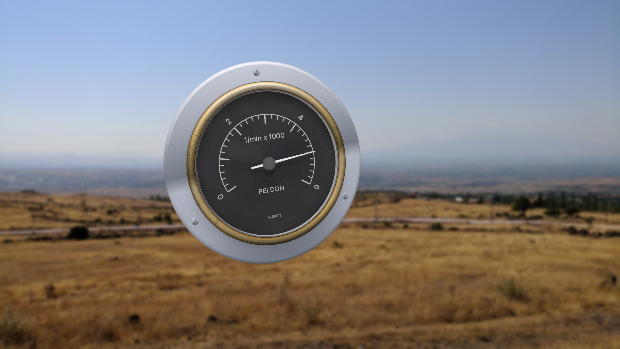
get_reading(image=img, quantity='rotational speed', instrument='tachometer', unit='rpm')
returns 5000 rpm
